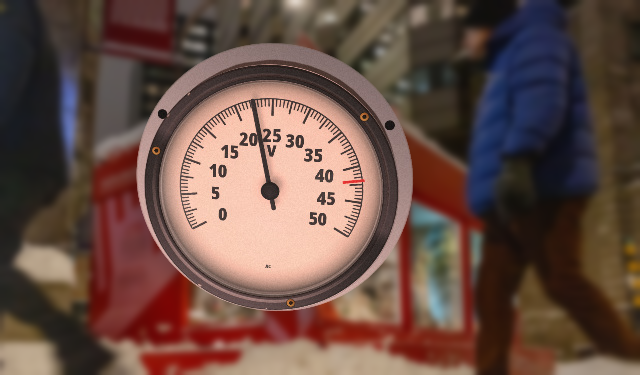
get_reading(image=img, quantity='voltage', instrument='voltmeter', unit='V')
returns 22.5 V
